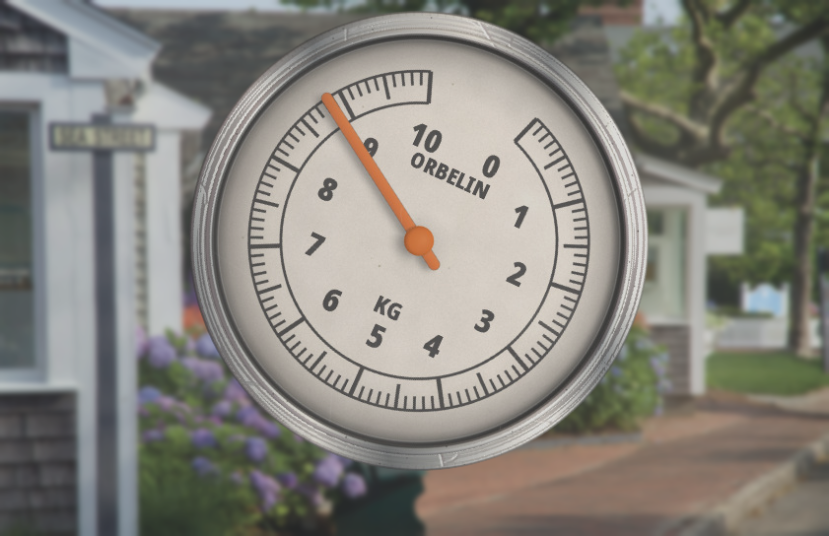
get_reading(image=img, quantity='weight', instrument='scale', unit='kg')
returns 8.85 kg
